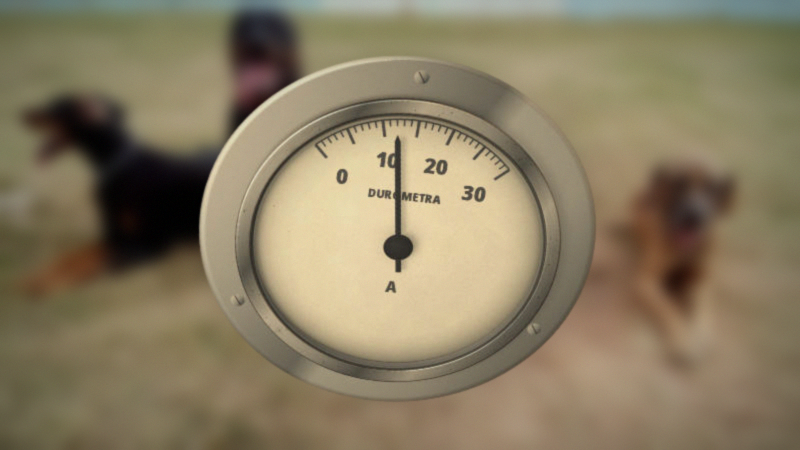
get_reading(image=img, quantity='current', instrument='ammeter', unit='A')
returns 12 A
